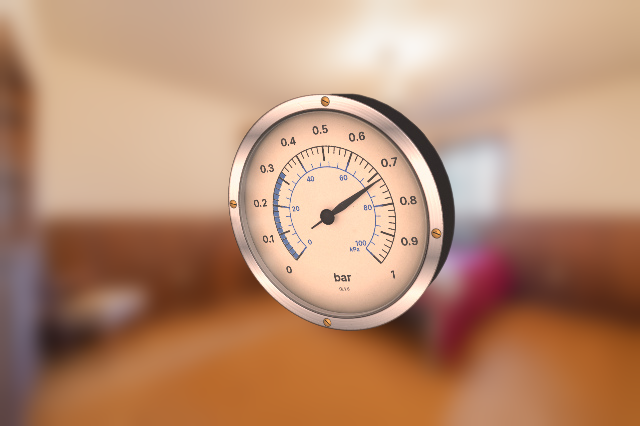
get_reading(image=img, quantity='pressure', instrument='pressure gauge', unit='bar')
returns 0.72 bar
